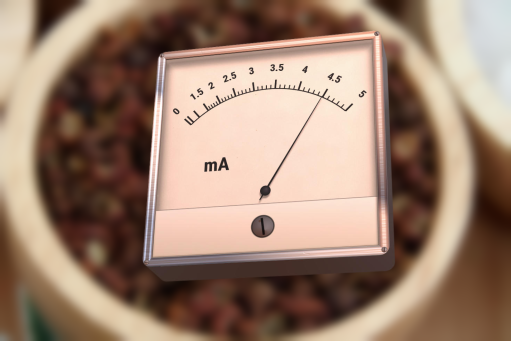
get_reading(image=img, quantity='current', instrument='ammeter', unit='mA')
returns 4.5 mA
